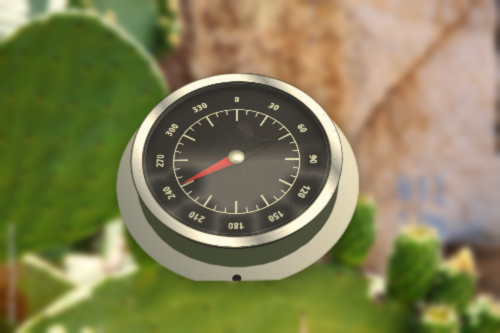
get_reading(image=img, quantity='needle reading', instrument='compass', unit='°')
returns 240 °
